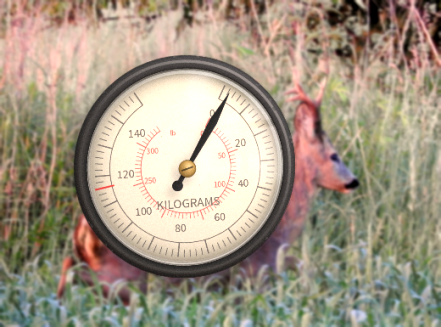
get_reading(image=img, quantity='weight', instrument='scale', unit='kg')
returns 2 kg
